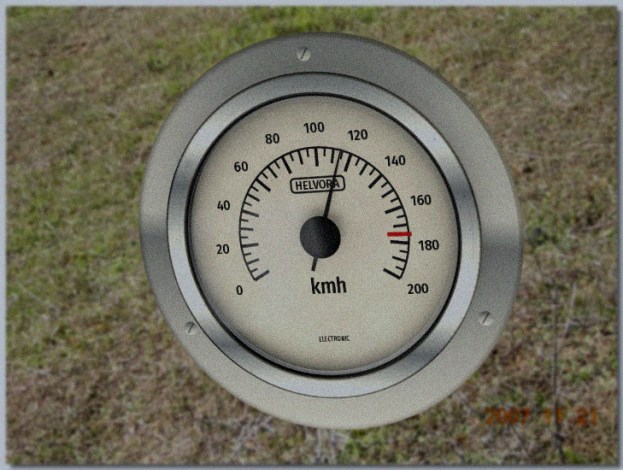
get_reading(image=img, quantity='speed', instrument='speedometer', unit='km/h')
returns 115 km/h
